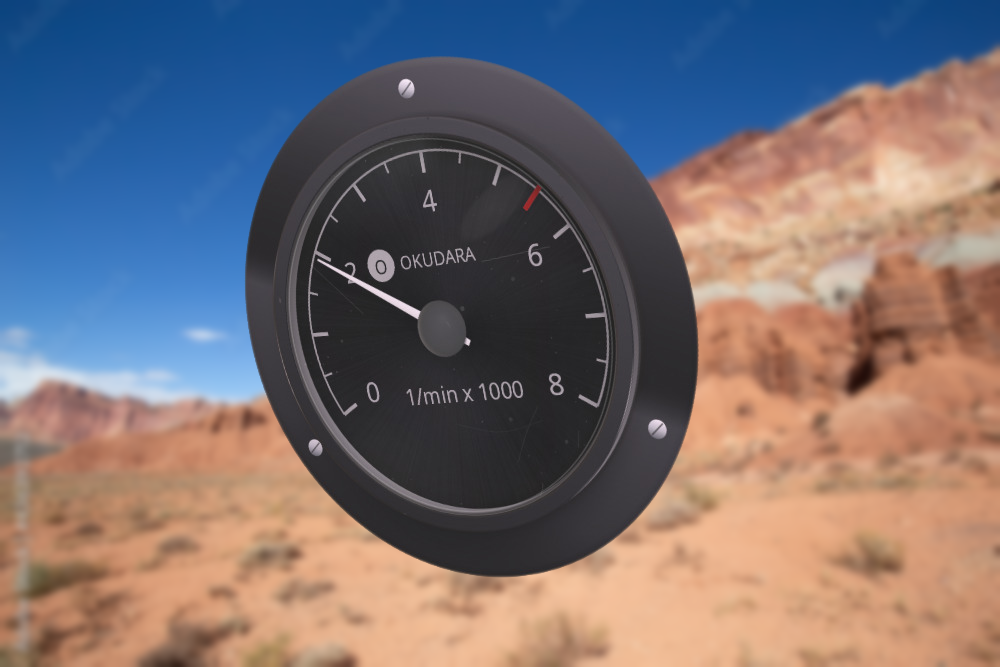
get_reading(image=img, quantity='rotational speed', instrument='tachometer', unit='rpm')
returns 2000 rpm
